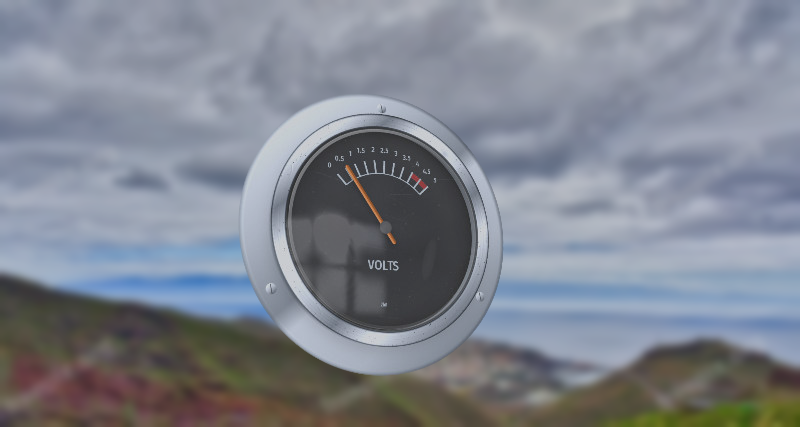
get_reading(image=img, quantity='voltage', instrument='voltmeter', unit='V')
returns 0.5 V
